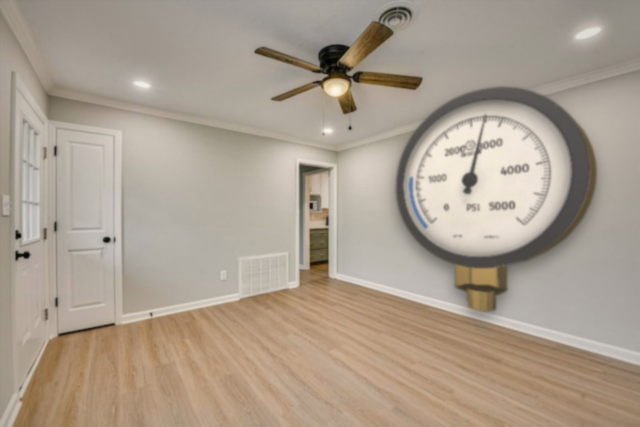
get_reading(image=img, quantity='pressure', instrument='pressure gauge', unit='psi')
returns 2750 psi
